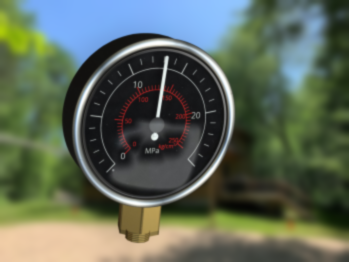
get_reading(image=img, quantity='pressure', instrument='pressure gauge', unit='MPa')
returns 13 MPa
